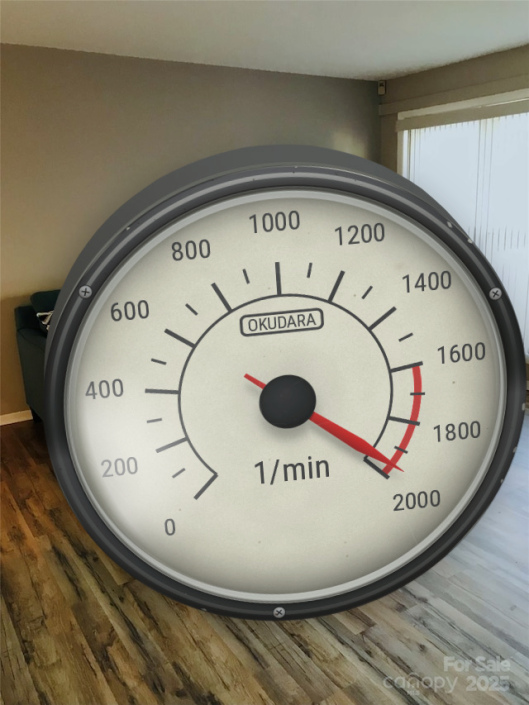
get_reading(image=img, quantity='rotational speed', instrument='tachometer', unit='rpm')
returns 1950 rpm
